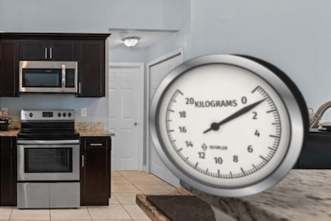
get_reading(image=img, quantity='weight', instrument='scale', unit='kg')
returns 1 kg
